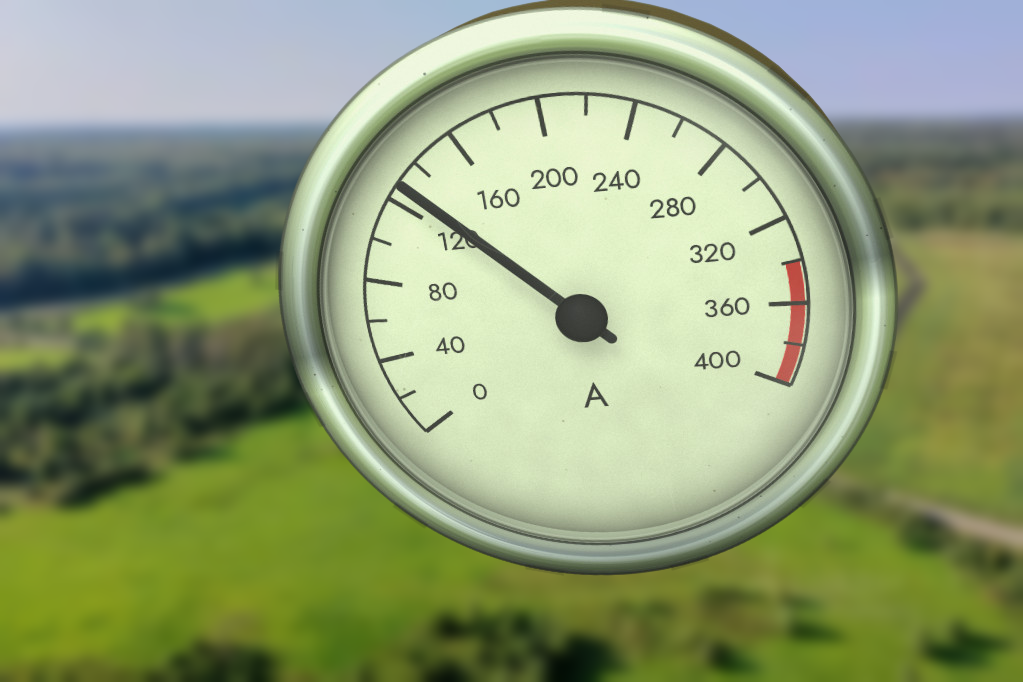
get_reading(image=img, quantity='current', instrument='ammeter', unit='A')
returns 130 A
